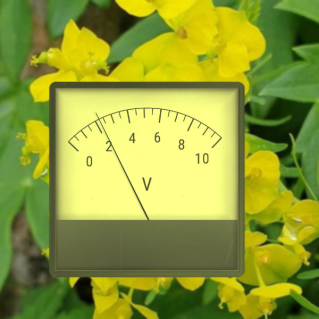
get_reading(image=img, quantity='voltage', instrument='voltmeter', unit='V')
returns 2.25 V
